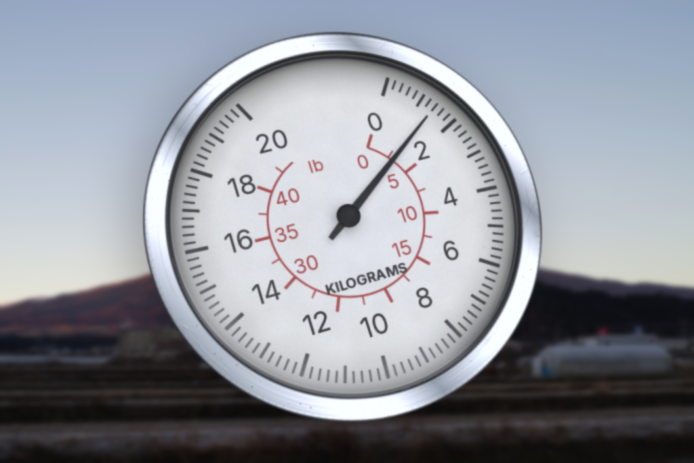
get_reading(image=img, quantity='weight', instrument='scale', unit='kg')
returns 1.4 kg
